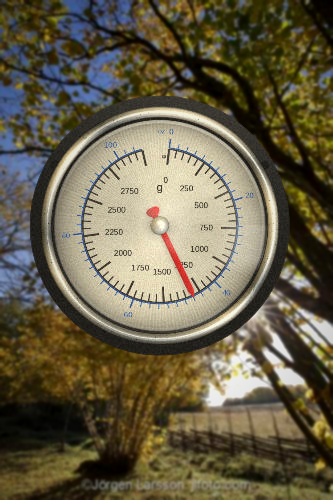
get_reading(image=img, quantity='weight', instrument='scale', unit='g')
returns 1300 g
